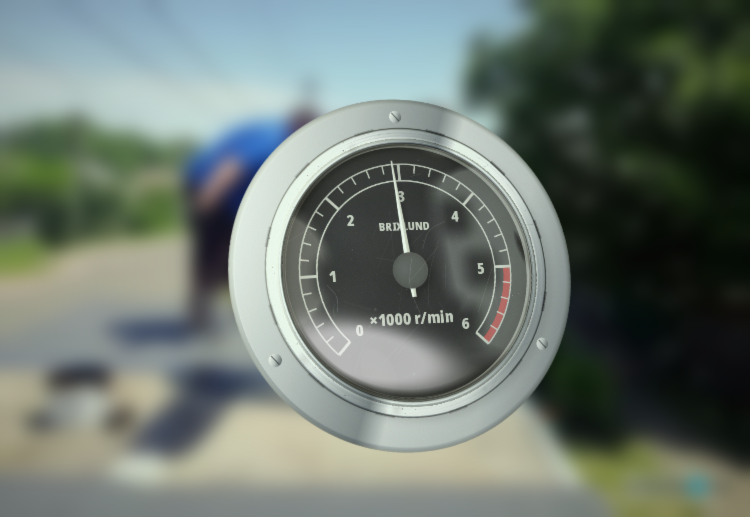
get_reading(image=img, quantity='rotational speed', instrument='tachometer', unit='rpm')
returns 2900 rpm
